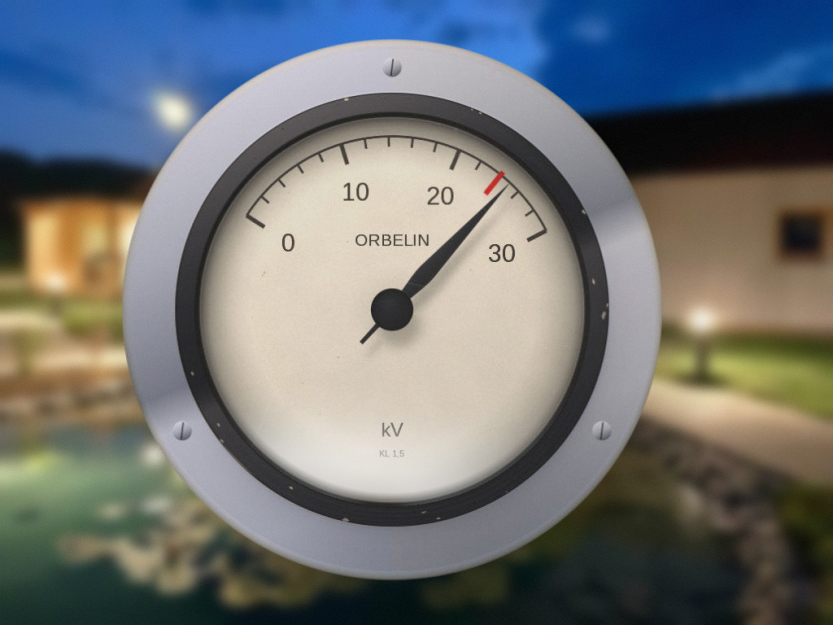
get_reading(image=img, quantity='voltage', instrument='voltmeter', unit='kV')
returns 25 kV
